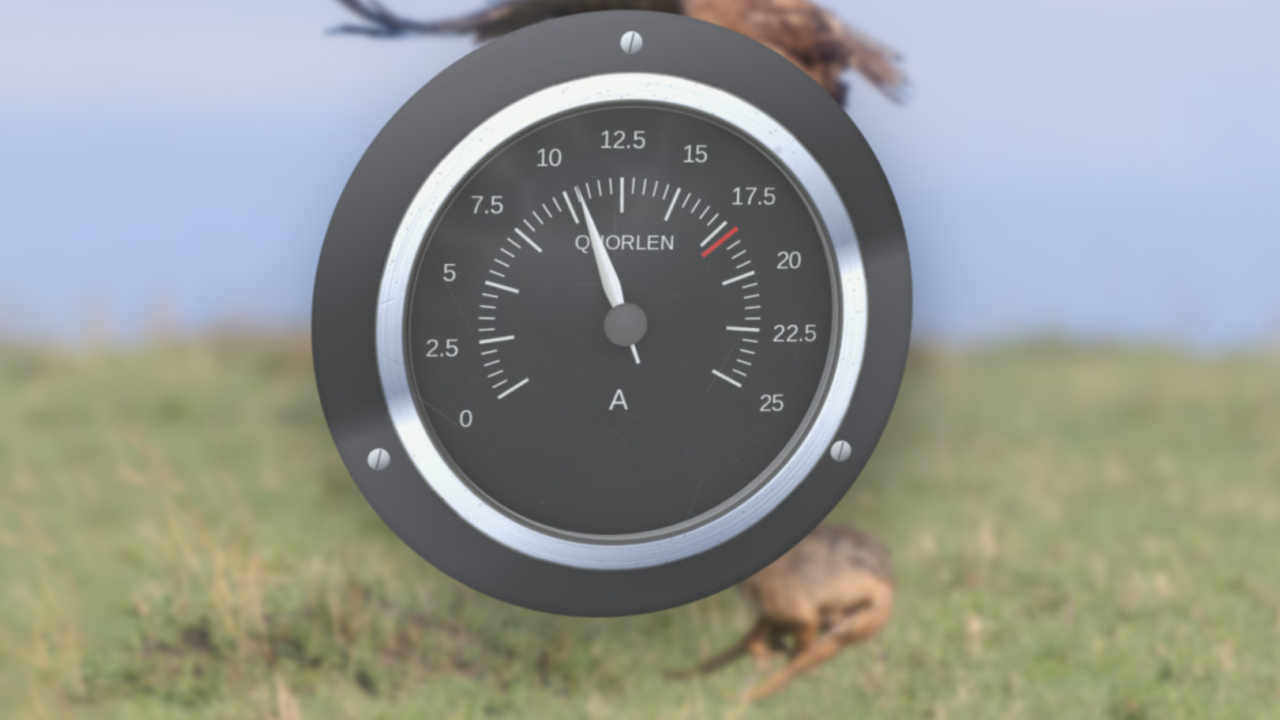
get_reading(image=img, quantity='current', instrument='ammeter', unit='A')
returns 10.5 A
